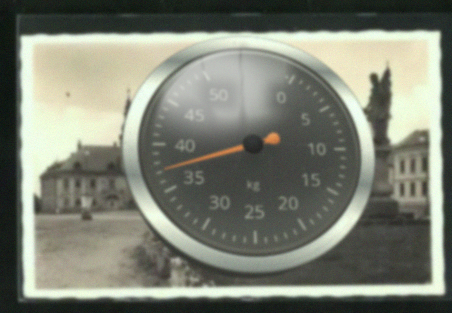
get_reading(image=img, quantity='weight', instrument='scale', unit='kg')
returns 37 kg
